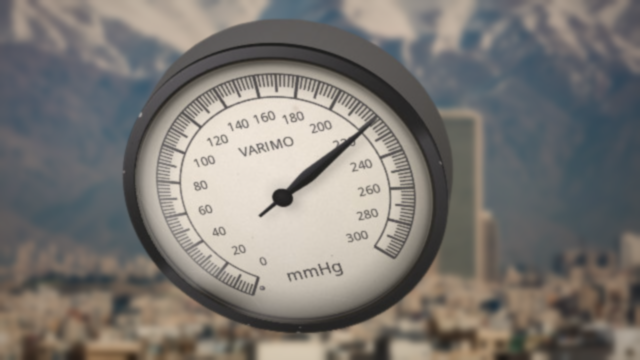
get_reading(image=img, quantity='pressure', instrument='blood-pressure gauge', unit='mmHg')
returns 220 mmHg
